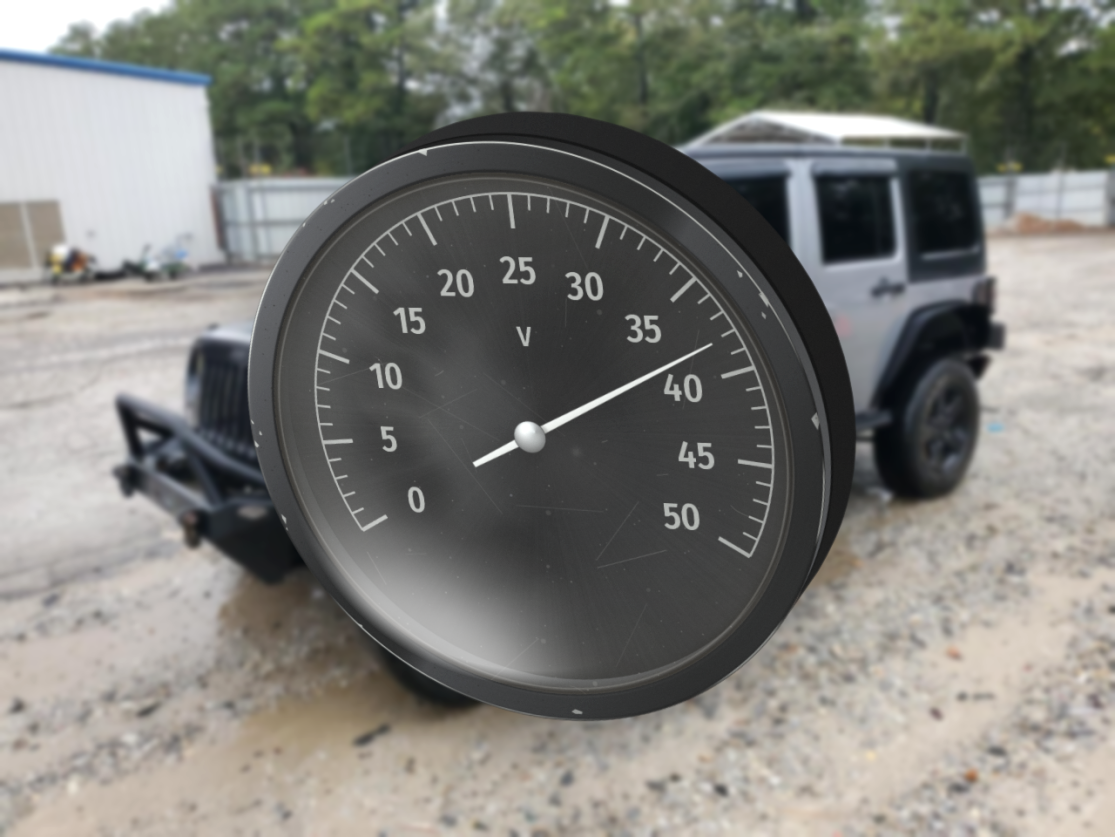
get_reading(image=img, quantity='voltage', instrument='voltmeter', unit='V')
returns 38 V
